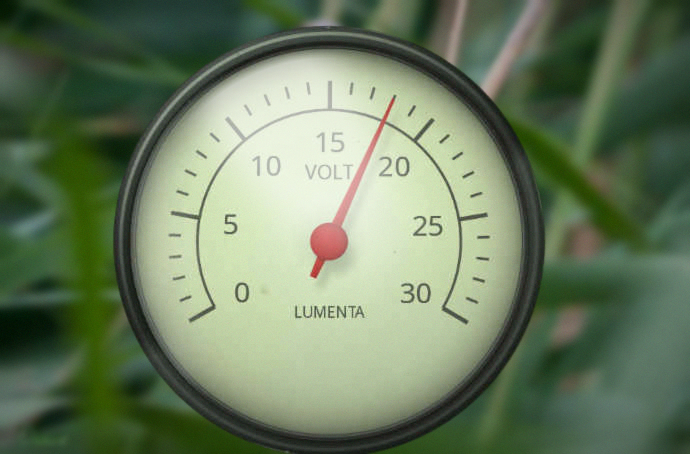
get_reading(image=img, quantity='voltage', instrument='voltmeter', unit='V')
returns 18 V
